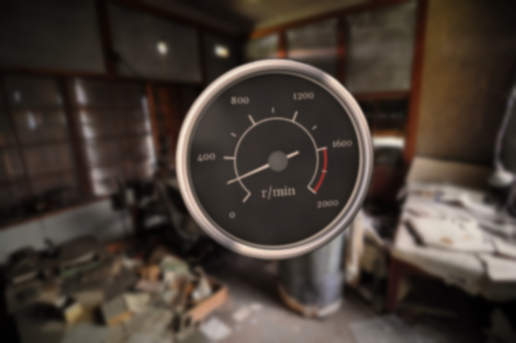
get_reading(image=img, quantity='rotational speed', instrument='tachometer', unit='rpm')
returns 200 rpm
